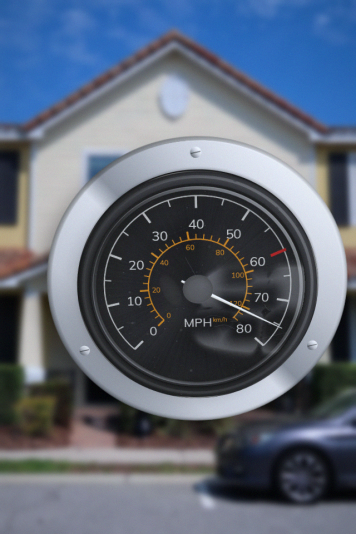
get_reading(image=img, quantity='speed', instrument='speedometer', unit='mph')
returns 75 mph
